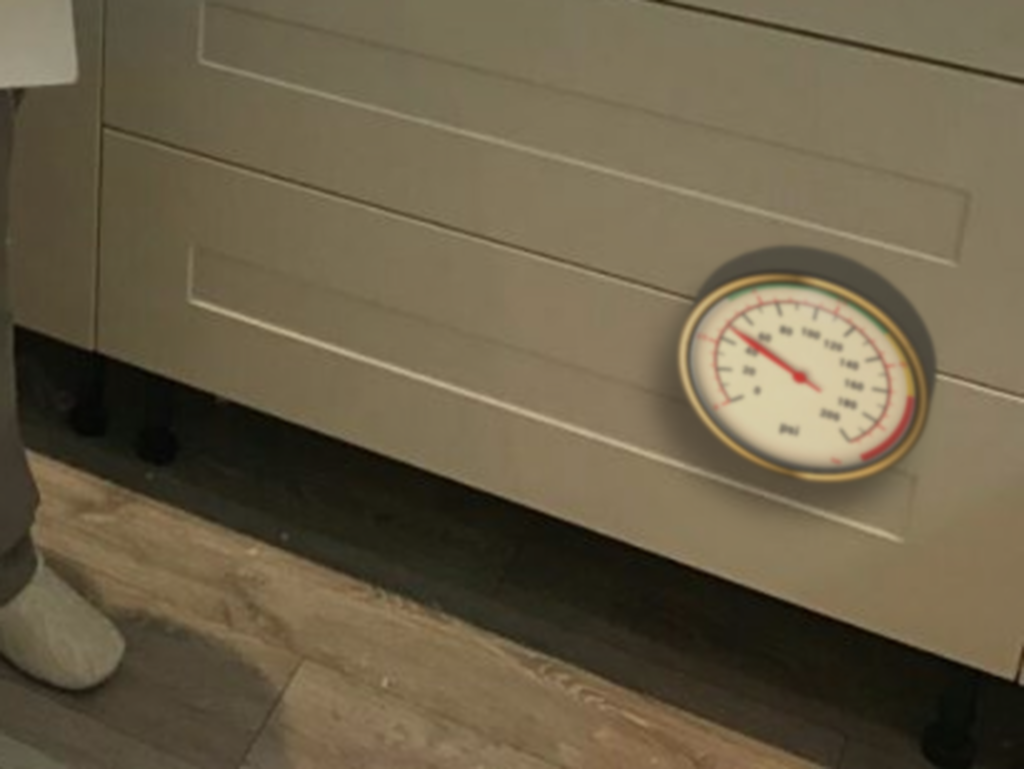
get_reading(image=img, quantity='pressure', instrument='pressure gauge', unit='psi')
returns 50 psi
